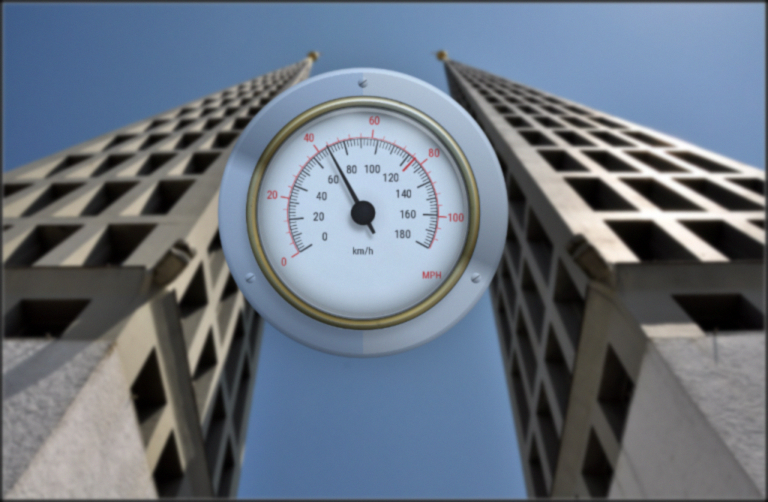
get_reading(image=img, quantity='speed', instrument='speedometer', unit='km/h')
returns 70 km/h
